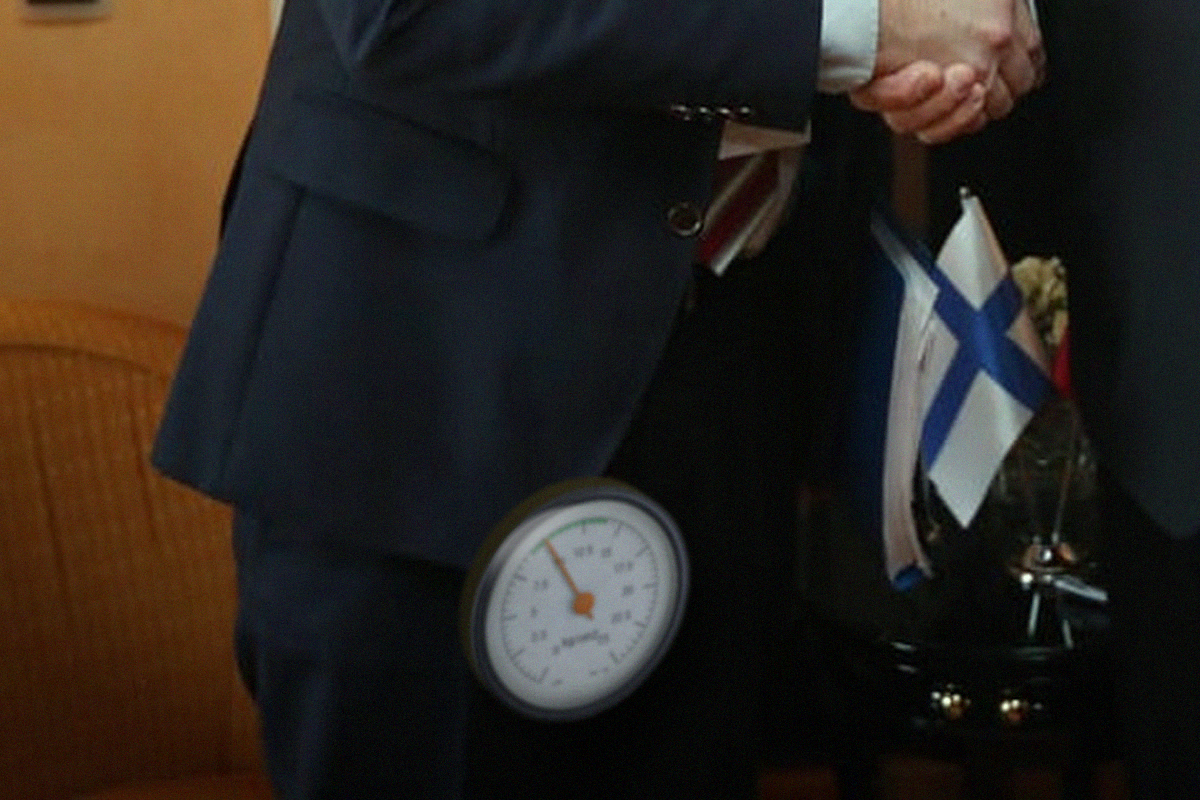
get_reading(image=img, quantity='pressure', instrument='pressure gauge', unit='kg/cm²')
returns 10 kg/cm²
